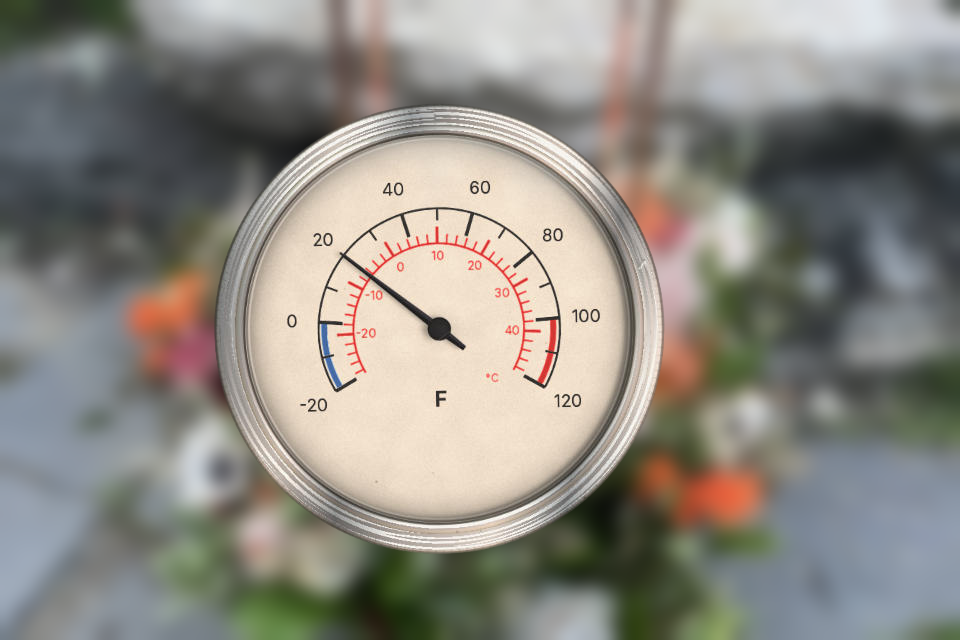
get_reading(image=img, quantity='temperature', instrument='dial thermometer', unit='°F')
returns 20 °F
